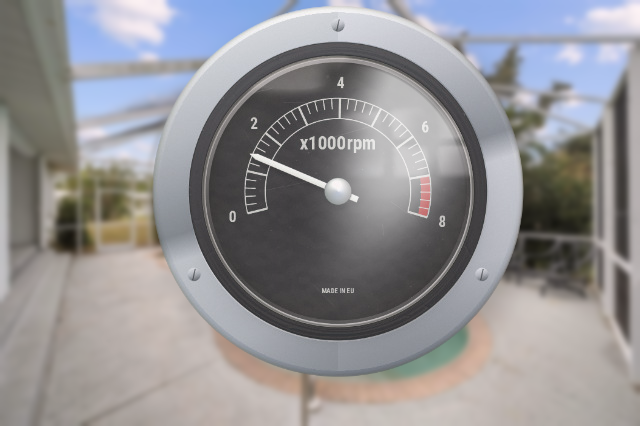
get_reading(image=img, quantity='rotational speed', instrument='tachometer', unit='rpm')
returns 1400 rpm
